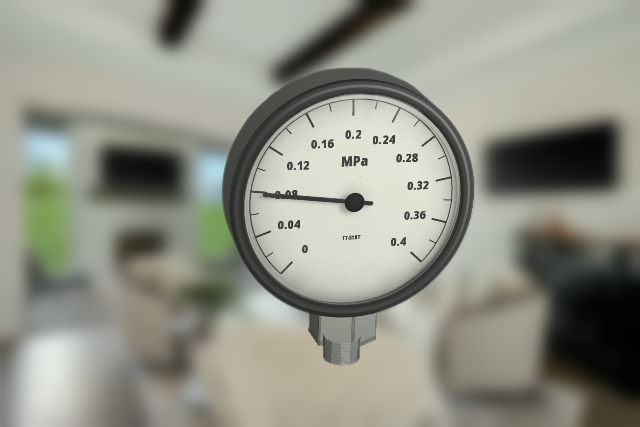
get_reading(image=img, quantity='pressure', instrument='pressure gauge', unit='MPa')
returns 0.08 MPa
